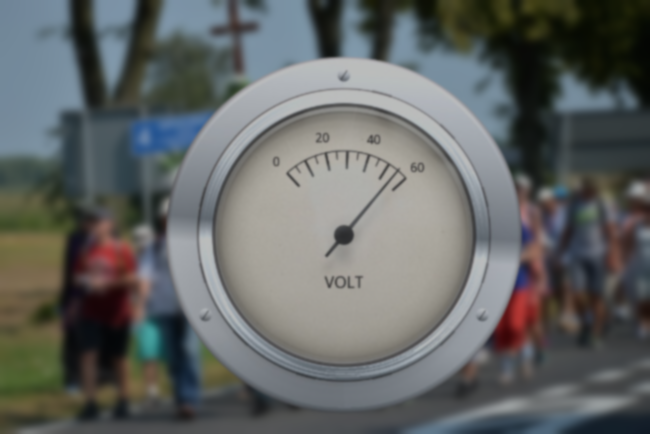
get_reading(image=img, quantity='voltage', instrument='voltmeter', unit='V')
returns 55 V
